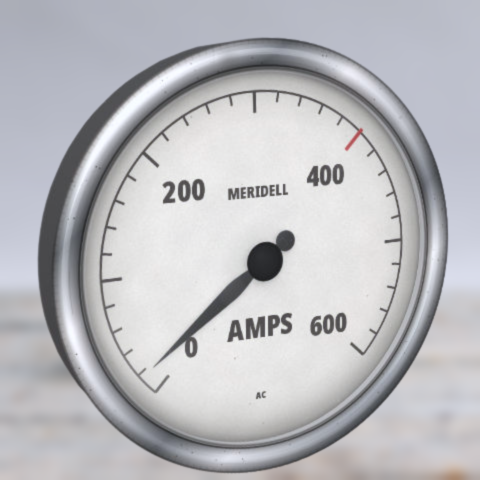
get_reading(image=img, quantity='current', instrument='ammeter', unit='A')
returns 20 A
